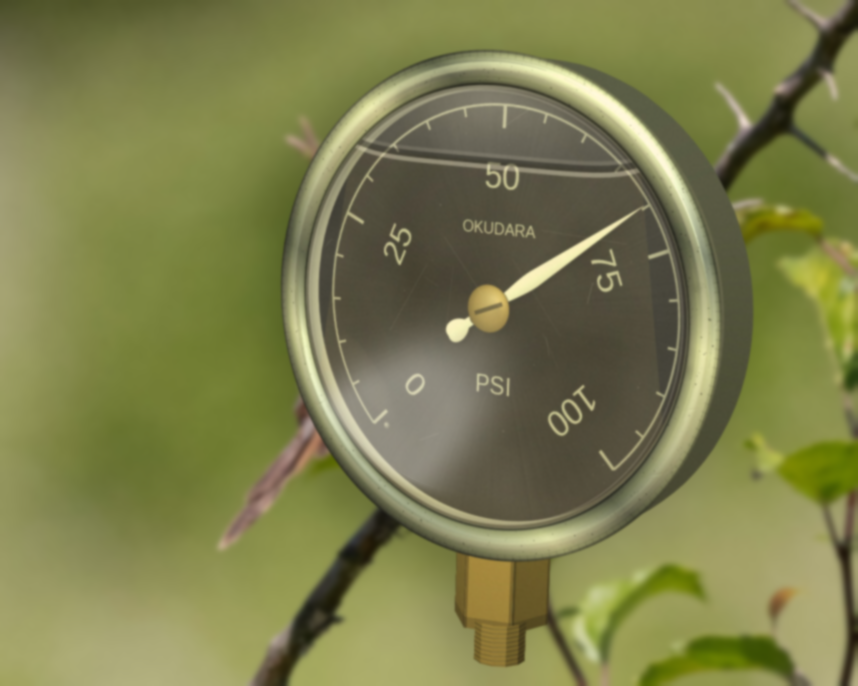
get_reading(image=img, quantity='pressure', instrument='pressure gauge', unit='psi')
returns 70 psi
